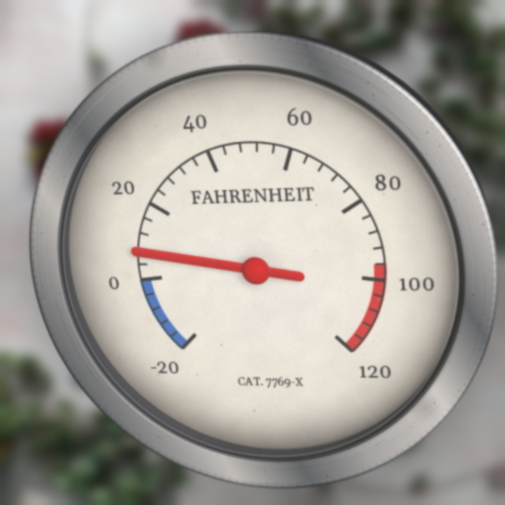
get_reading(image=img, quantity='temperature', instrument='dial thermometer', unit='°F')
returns 8 °F
